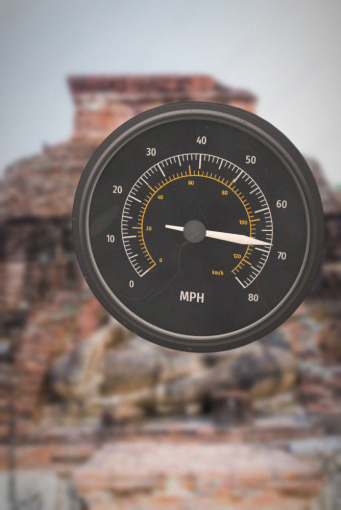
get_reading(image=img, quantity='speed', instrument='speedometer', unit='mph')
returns 68 mph
